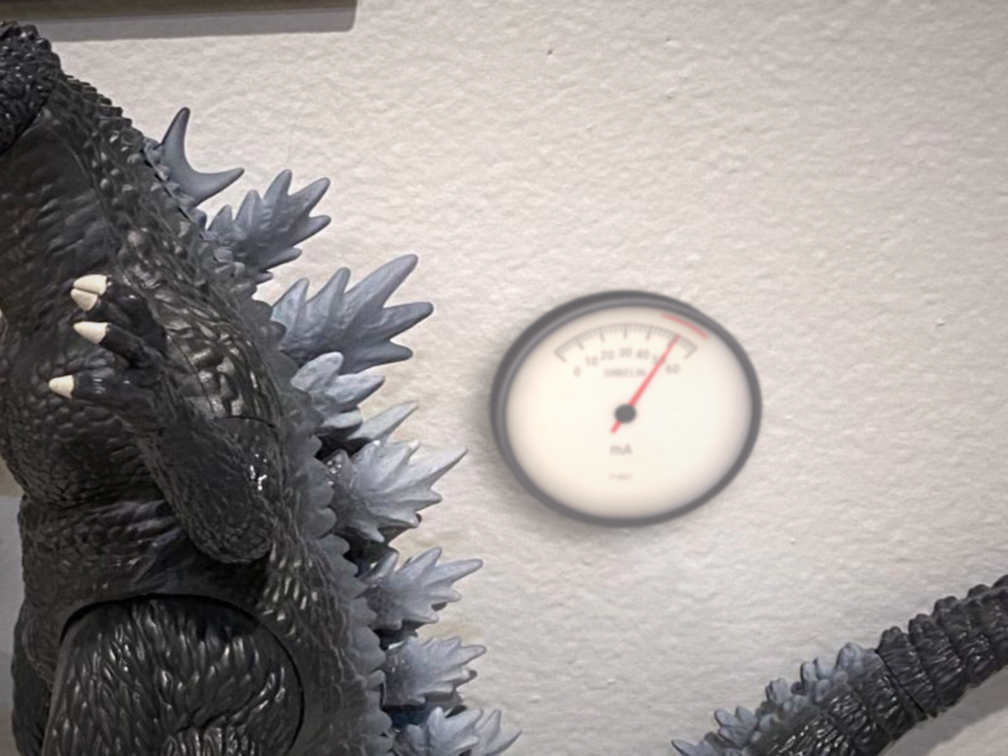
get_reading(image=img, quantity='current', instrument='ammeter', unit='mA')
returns 50 mA
